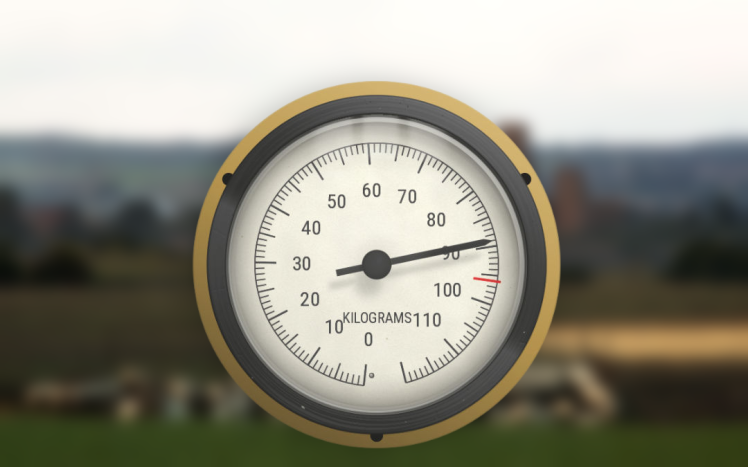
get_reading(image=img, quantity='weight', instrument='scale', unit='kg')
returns 89 kg
